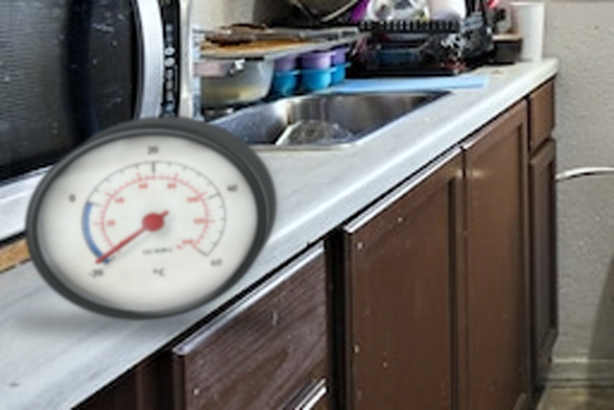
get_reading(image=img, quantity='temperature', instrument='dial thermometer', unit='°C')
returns -18 °C
